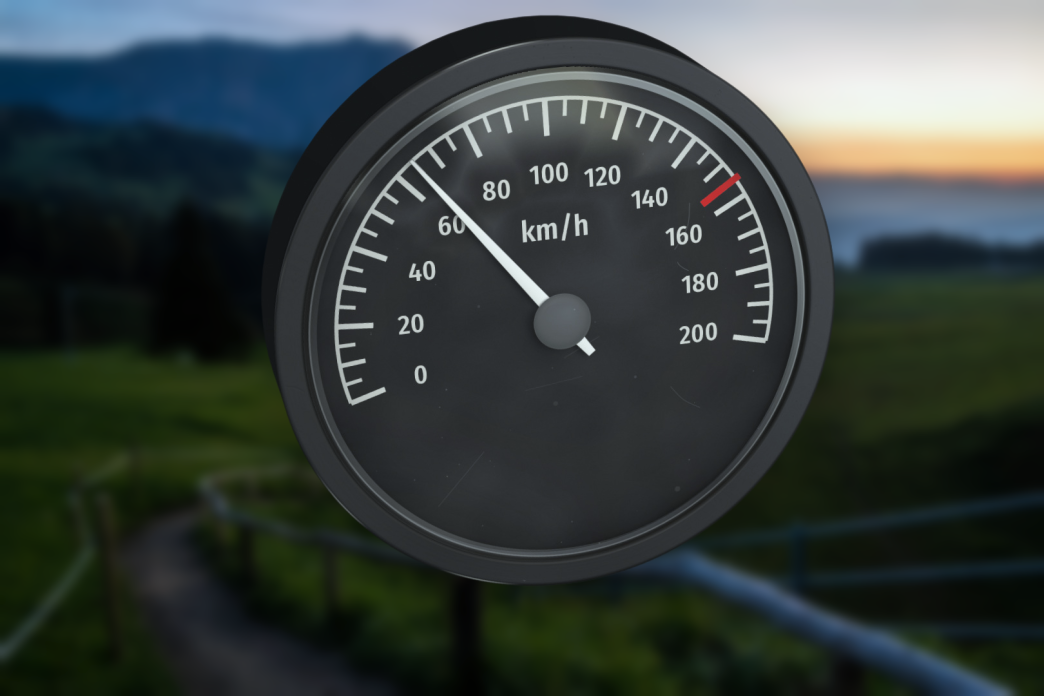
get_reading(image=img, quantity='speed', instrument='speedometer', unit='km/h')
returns 65 km/h
